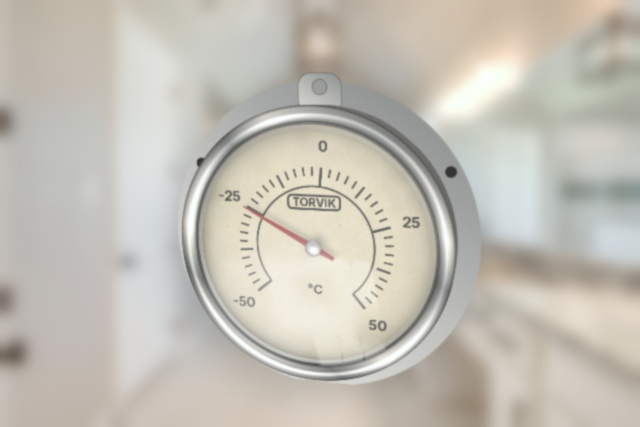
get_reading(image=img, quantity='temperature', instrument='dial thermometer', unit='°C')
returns -25 °C
